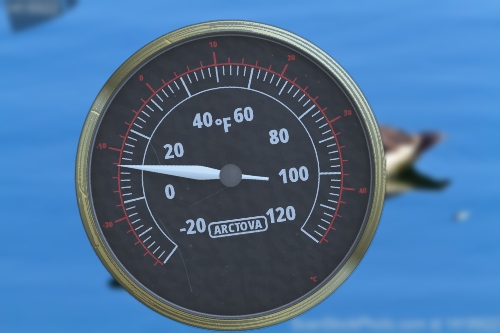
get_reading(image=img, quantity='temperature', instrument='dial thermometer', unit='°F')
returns 10 °F
